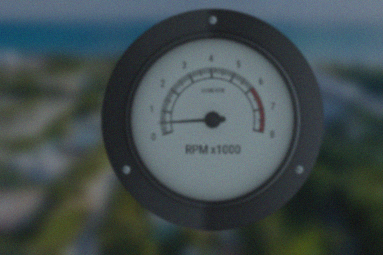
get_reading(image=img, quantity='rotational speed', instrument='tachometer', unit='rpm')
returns 500 rpm
